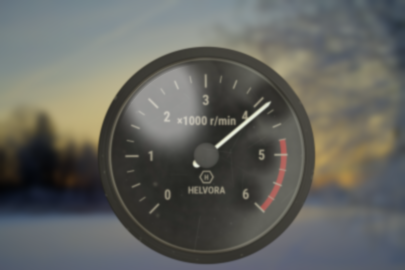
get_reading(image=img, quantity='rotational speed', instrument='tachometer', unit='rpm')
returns 4125 rpm
